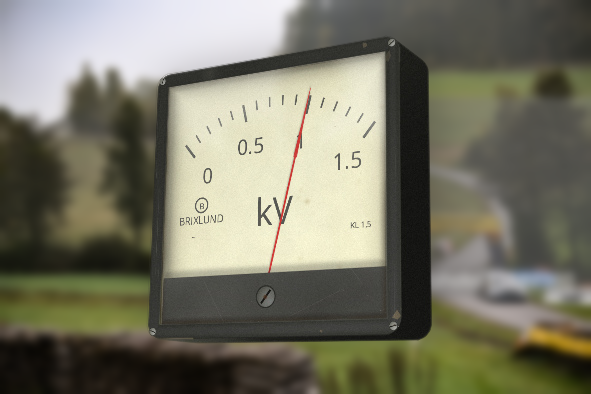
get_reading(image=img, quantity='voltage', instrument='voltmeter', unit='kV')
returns 1 kV
